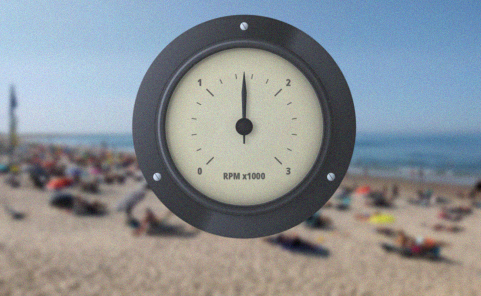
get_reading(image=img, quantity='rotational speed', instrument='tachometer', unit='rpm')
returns 1500 rpm
